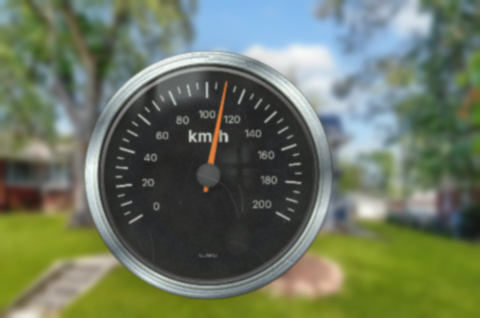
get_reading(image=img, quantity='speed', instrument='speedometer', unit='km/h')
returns 110 km/h
